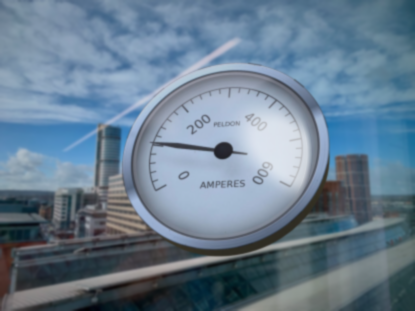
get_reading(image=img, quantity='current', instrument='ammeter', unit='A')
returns 100 A
